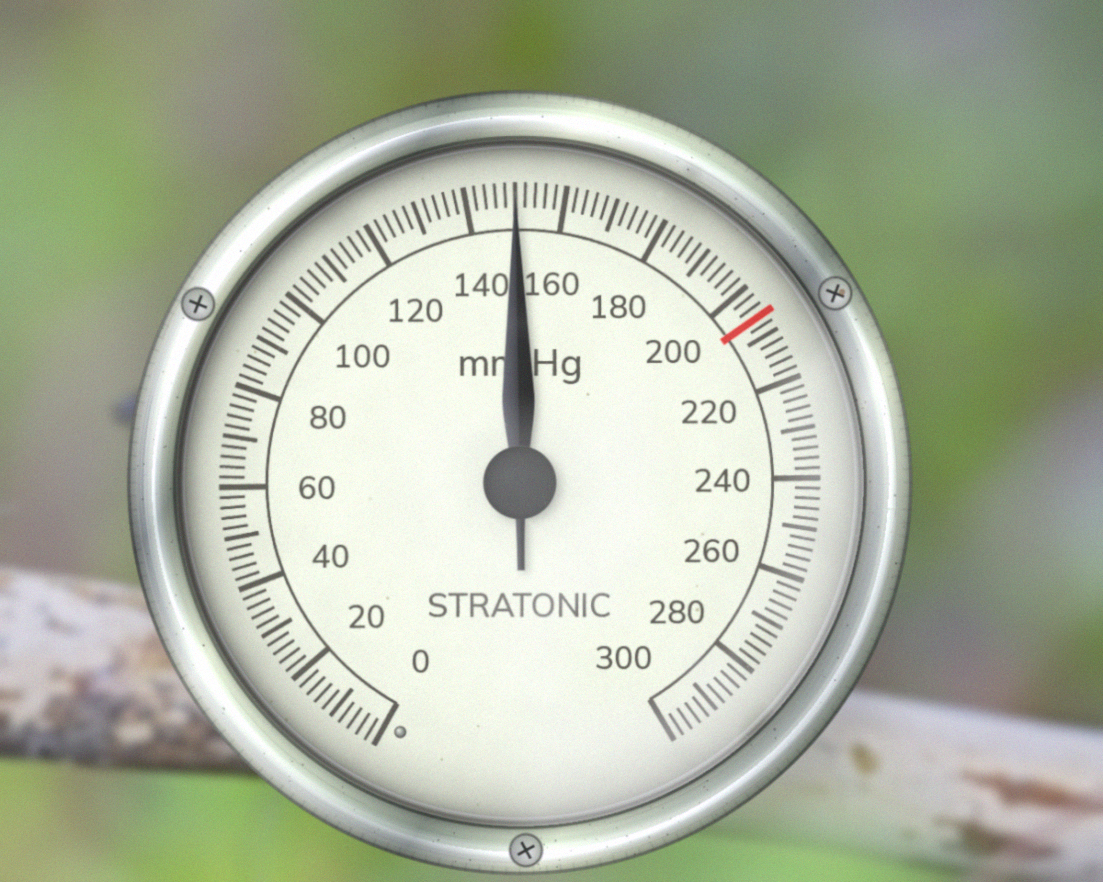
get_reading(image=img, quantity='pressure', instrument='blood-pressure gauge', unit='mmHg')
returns 150 mmHg
